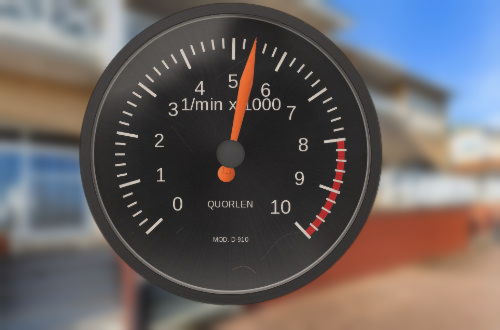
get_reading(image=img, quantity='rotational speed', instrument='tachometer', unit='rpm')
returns 5400 rpm
